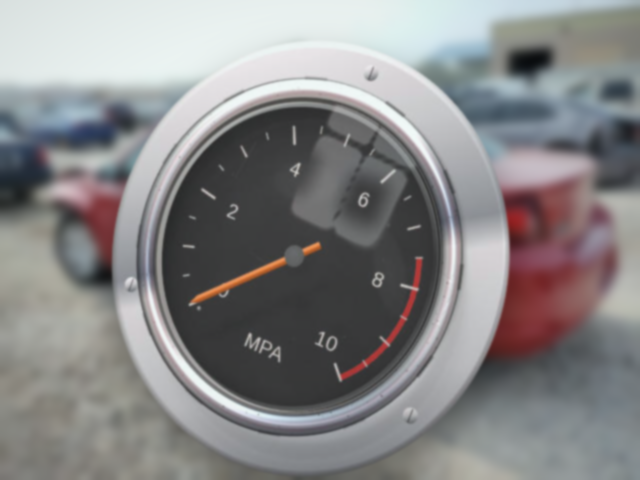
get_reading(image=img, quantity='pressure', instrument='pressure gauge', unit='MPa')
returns 0 MPa
